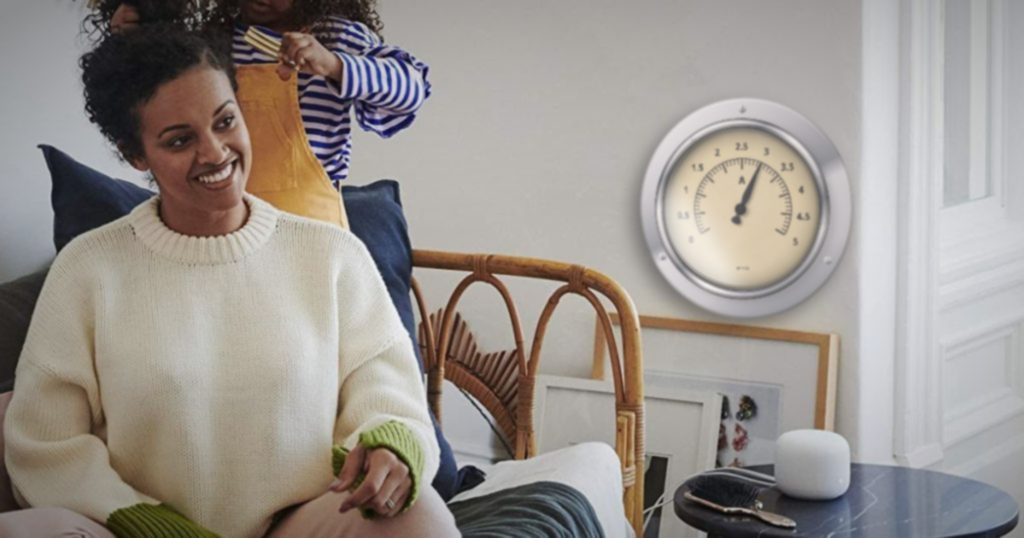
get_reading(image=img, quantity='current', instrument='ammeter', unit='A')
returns 3 A
